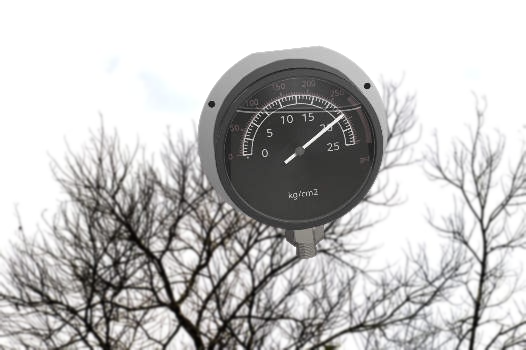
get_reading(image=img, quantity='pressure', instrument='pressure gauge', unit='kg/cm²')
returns 20 kg/cm²
